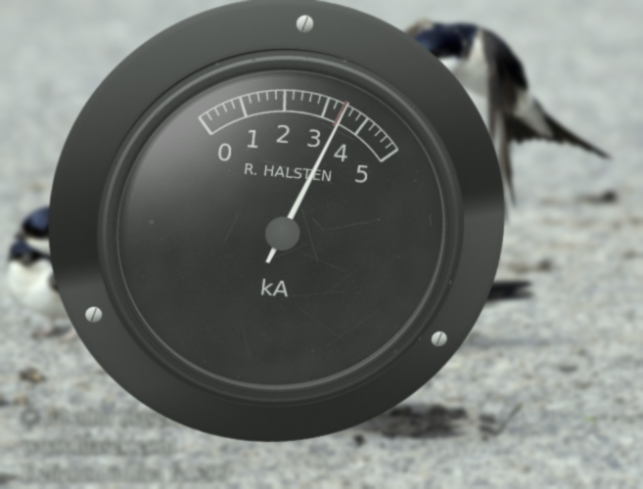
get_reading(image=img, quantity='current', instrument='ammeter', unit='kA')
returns 3.4 kA
